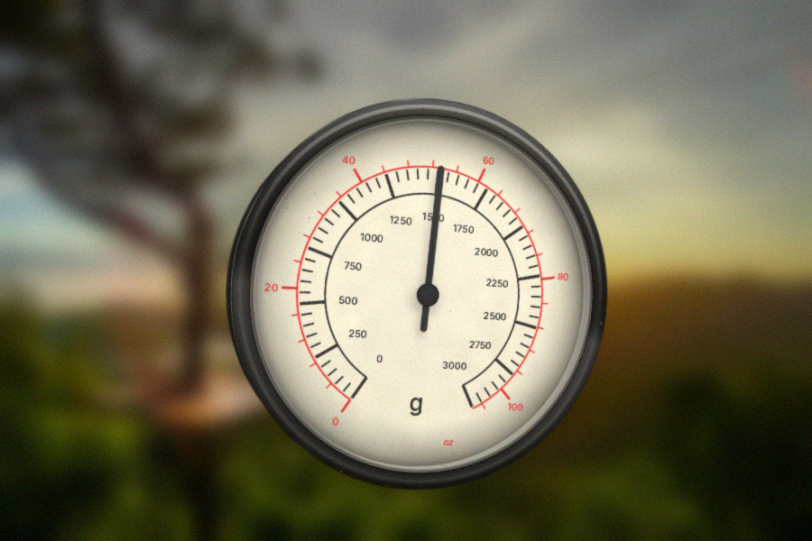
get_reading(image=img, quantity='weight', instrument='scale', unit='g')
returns 1500 g
